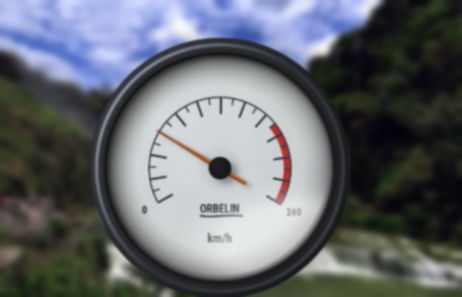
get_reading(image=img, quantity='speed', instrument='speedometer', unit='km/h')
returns 60 km/h
